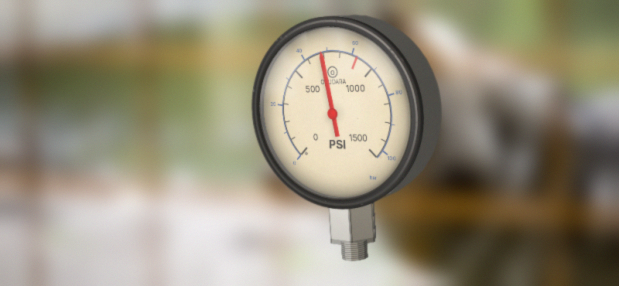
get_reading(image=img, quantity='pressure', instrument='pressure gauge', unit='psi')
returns 700 psi
